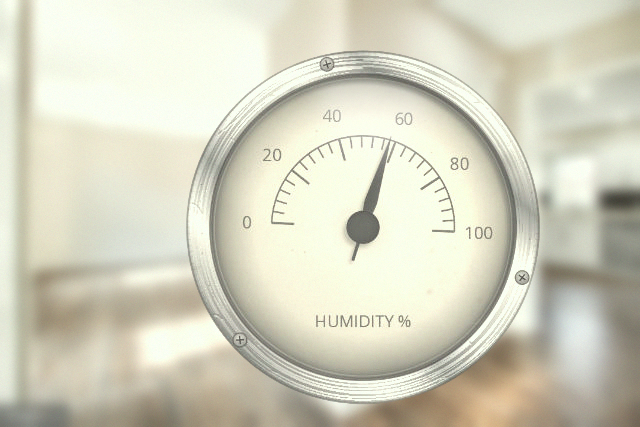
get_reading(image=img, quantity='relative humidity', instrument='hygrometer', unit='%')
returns 58 %
